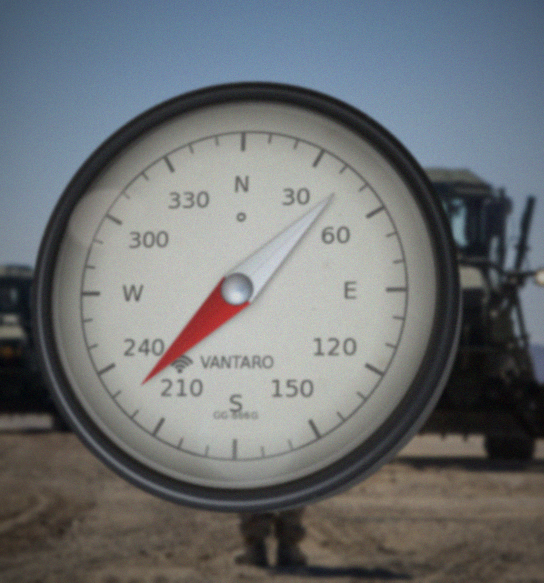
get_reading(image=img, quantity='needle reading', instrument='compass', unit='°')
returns 225 °
